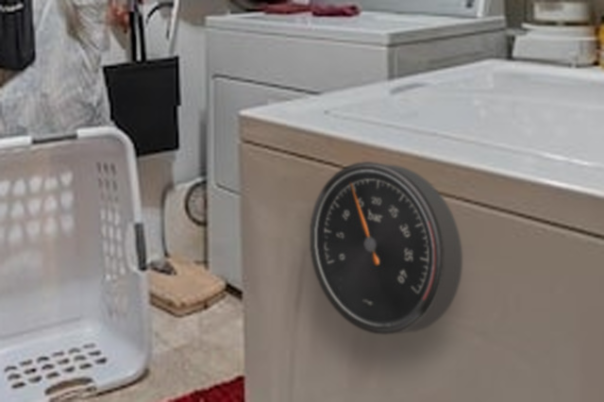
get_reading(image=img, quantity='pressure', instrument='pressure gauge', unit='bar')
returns 15 bar
